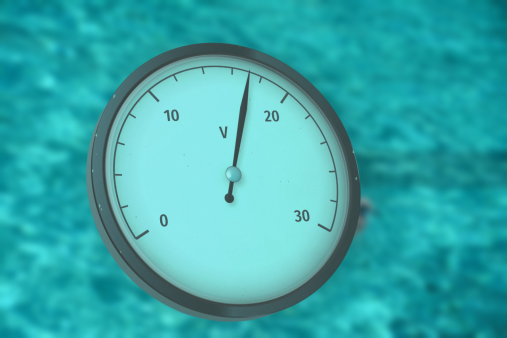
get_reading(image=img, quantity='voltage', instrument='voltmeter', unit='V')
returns 17 V
